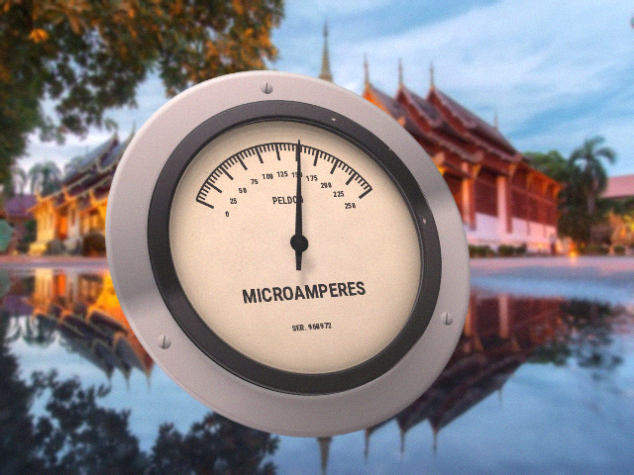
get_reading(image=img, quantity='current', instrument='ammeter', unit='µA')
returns 150 µA
